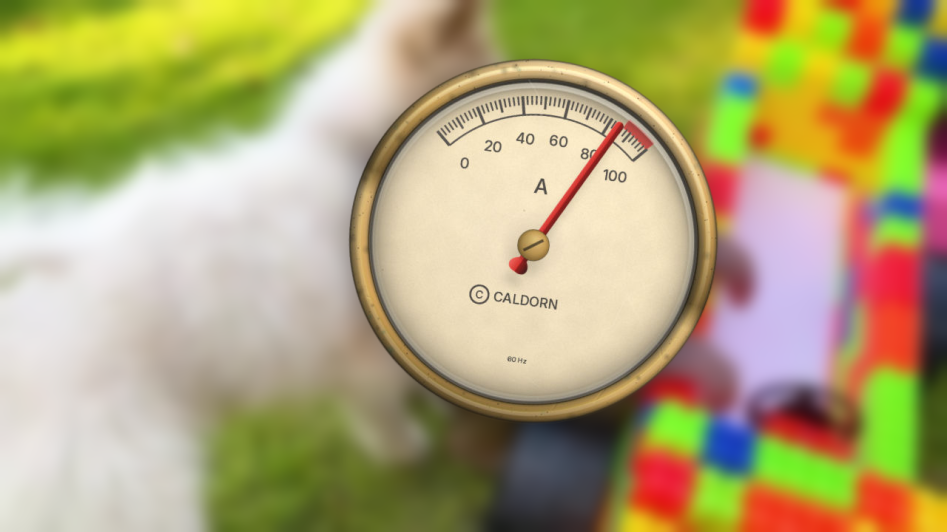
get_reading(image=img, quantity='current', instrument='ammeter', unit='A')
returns 84 A
